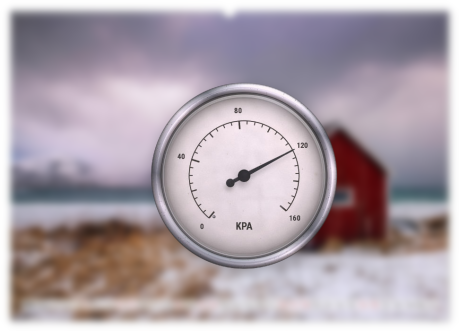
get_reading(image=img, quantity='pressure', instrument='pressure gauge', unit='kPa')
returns 120 kPa
